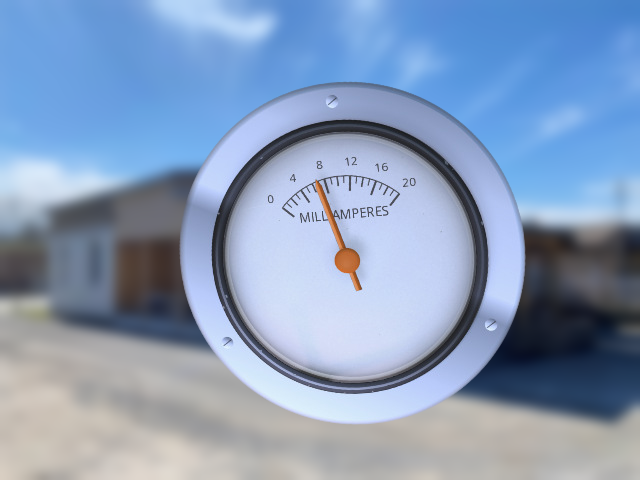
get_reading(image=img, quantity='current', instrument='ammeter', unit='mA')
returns 7 mA
